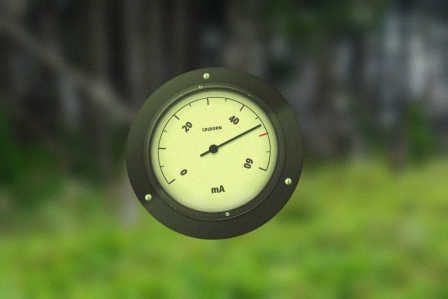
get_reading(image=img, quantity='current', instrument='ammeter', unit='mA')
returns 47.5 mA
